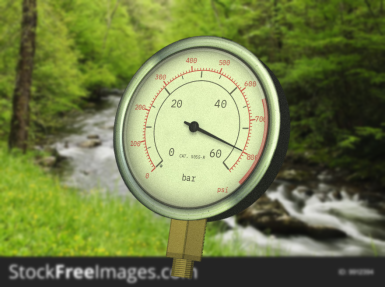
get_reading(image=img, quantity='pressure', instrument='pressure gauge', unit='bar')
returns 55 bar
